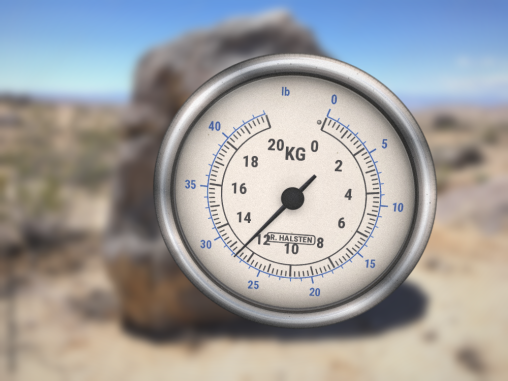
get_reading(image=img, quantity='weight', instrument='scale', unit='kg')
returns 12.6 kg
